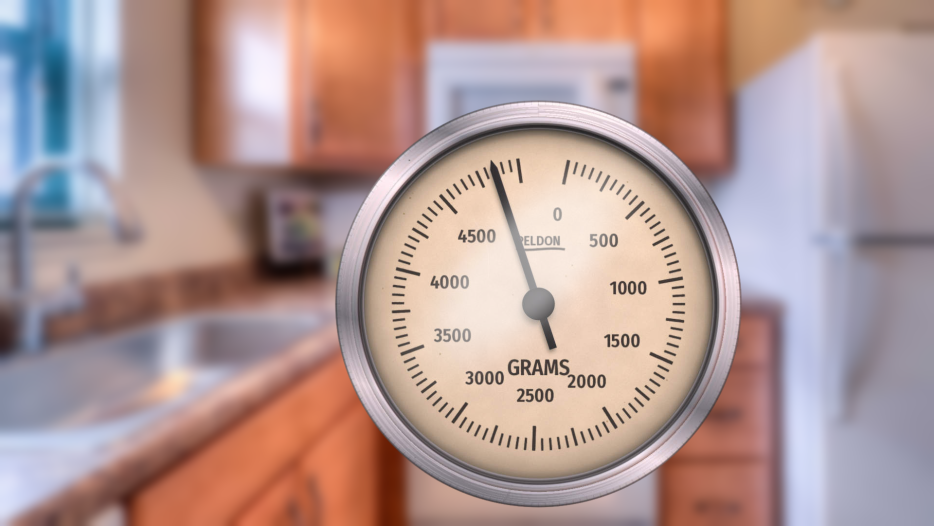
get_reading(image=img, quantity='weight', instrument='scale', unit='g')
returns 4850 g
